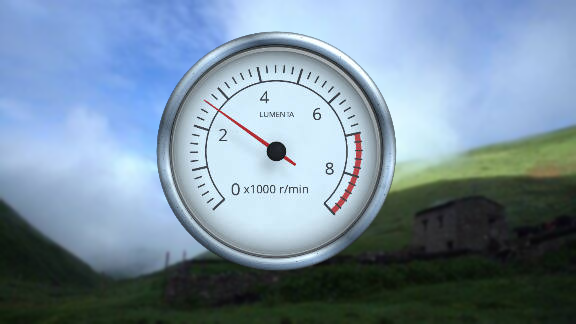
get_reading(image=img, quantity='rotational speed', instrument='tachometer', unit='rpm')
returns 2600 rpm
